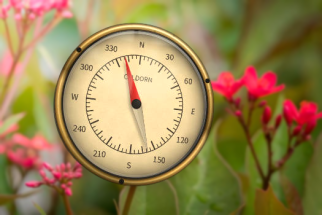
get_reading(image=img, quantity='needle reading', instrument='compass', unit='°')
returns 340 °
